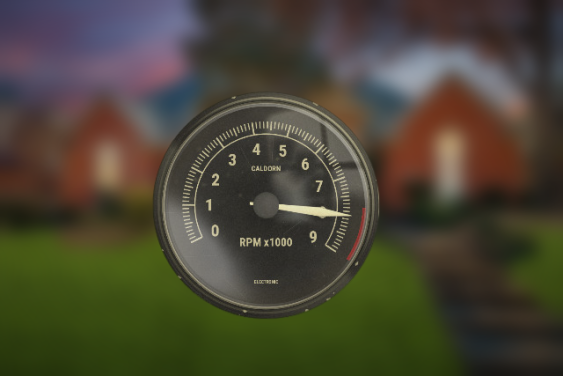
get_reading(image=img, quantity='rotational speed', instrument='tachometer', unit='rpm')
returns 8000 rpm
